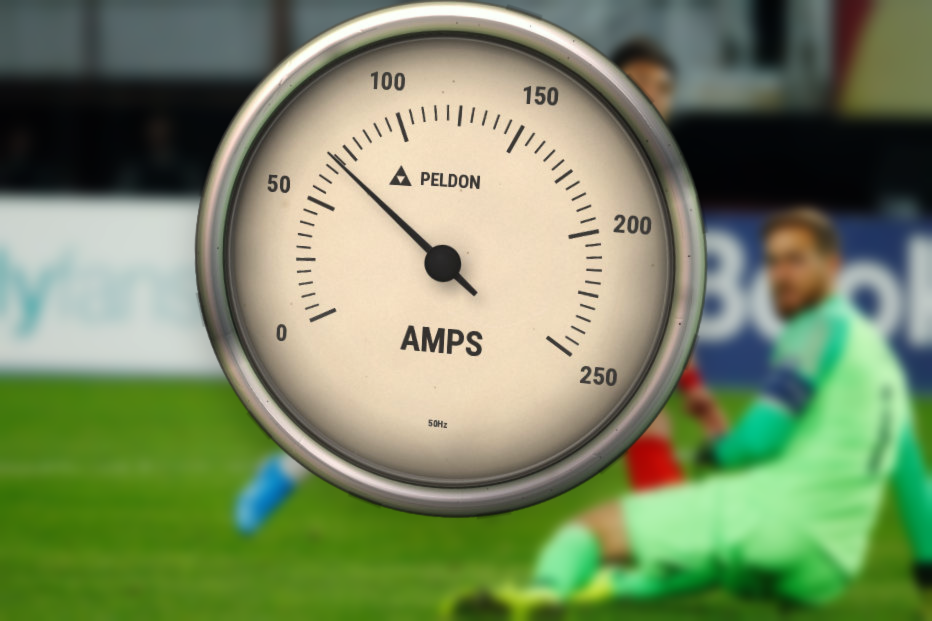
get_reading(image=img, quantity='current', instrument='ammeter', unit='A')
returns 70 A
